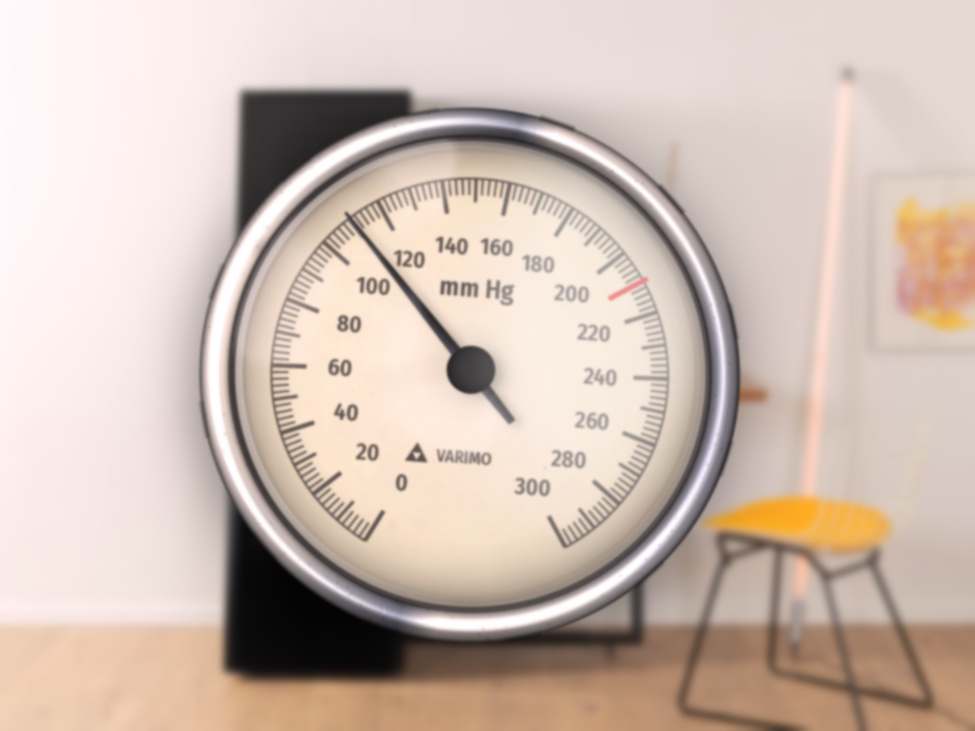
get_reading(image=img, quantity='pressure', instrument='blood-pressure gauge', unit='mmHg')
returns 110 mmHg
